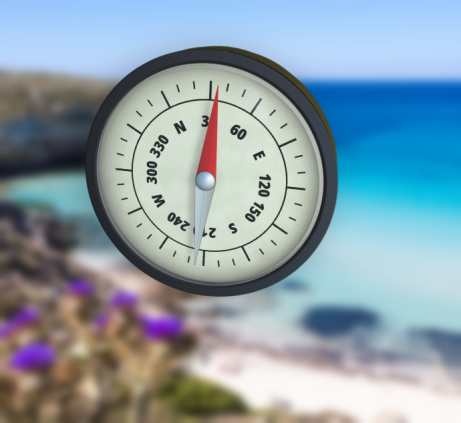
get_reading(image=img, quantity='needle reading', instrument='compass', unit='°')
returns 35 °
